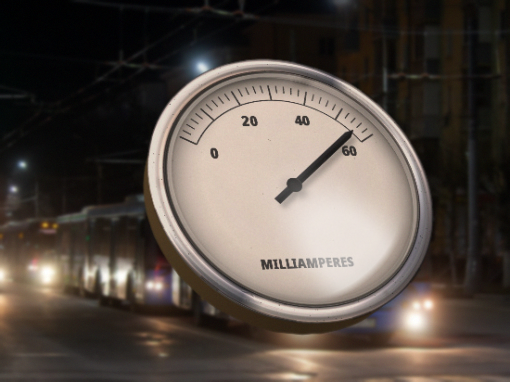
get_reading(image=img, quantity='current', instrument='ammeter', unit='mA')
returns 56 mA
